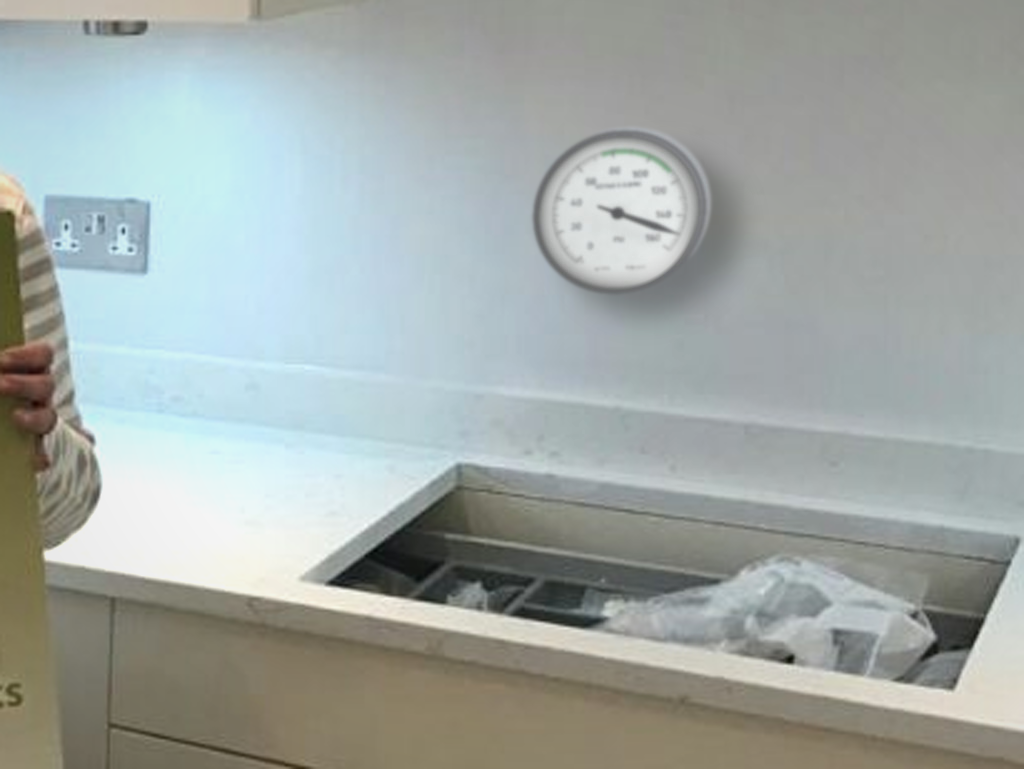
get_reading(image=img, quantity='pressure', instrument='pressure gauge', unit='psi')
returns 150 psi
